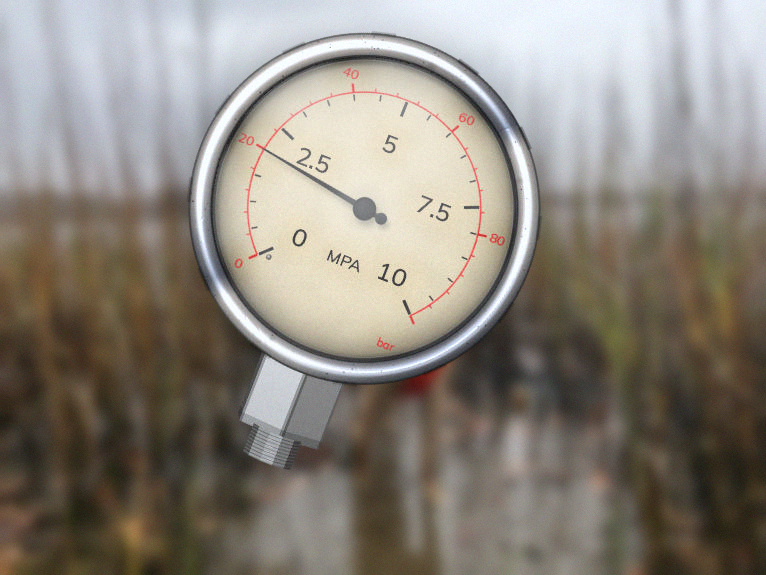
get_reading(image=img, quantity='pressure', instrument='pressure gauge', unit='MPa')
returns 2 MPa
